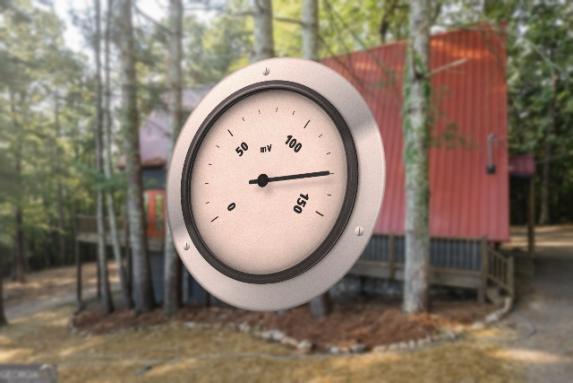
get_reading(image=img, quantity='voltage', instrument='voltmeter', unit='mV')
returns 130 mV
